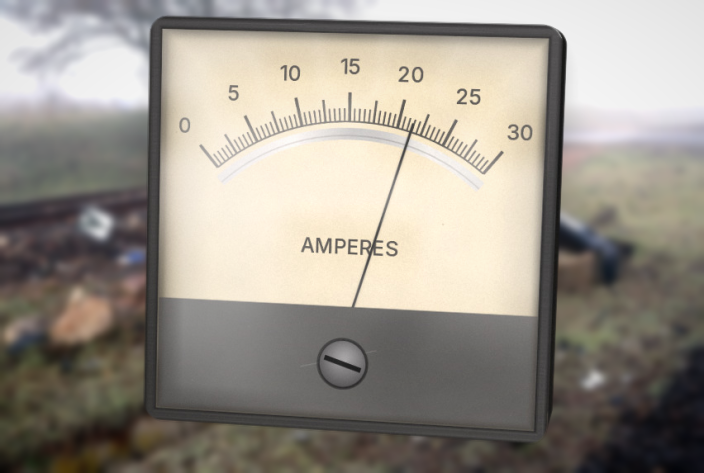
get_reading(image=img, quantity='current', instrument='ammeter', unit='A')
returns 21.5 A
